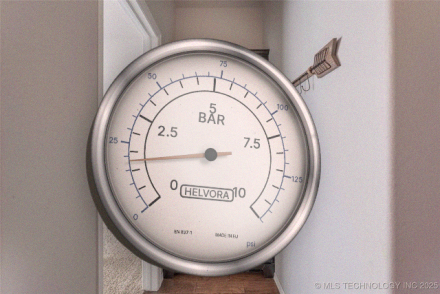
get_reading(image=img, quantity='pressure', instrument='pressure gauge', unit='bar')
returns 1.25 bar
